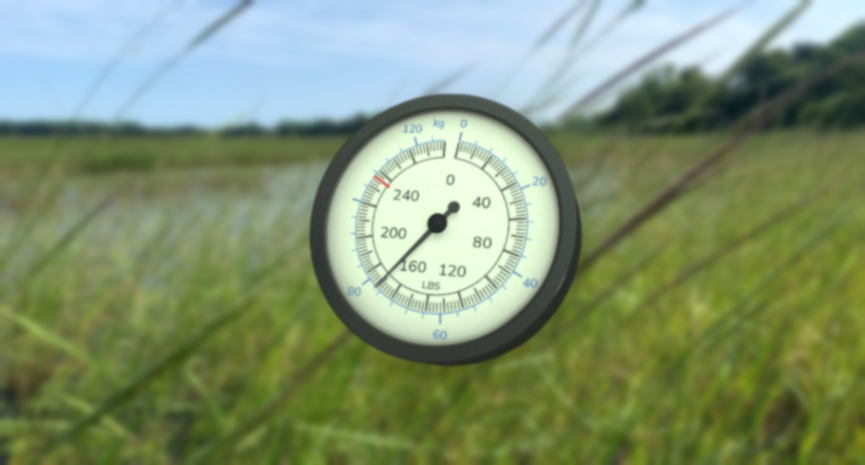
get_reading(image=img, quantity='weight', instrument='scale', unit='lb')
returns 170 lb
